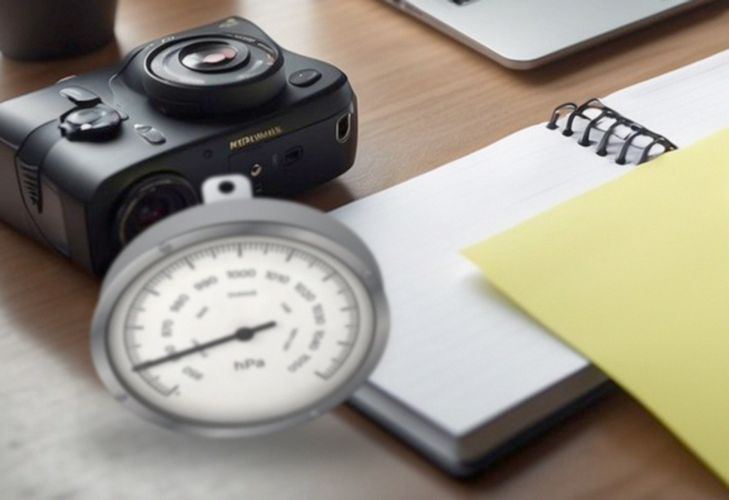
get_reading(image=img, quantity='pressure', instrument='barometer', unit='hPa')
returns 960 hPa
